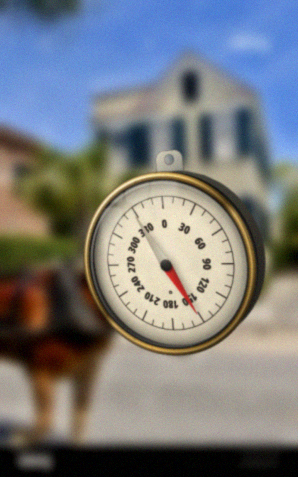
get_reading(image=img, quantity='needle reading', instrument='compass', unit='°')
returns 150 °
